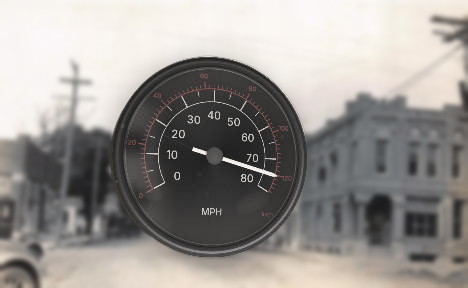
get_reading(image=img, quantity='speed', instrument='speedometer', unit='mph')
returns 75 mph
